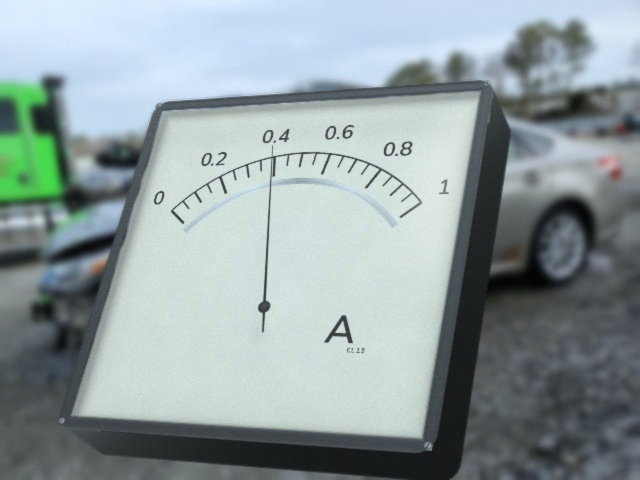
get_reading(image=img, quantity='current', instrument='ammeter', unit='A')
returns 0.4 A
